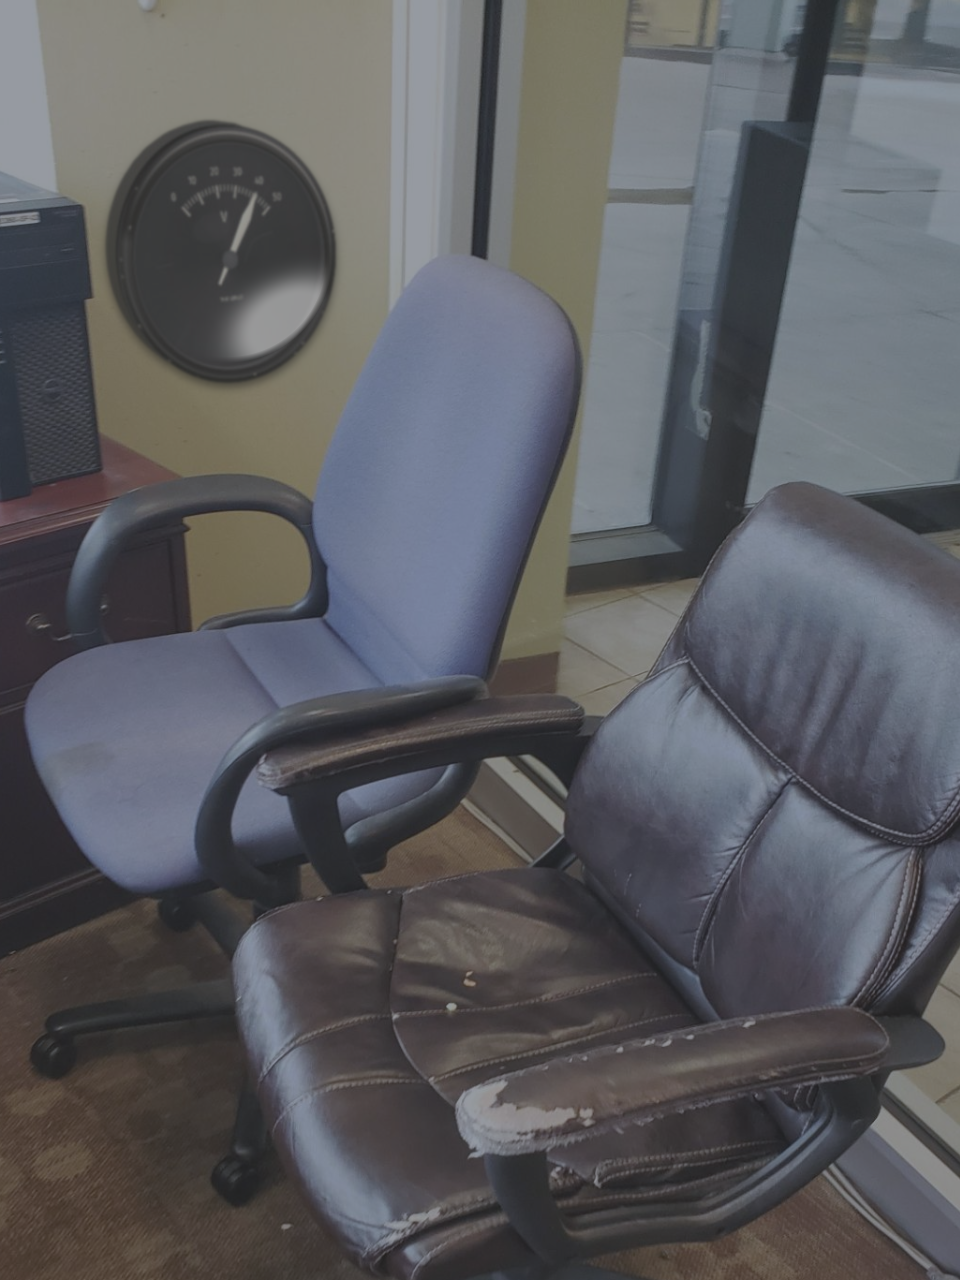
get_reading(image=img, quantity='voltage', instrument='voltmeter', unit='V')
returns 40 V
